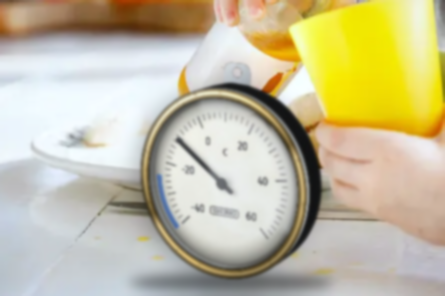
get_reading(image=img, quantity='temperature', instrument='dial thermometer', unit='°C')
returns -10 °C
